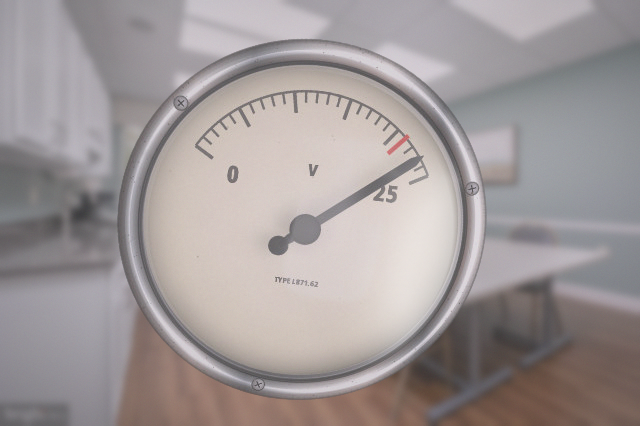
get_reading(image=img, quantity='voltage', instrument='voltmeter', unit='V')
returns 23 V
